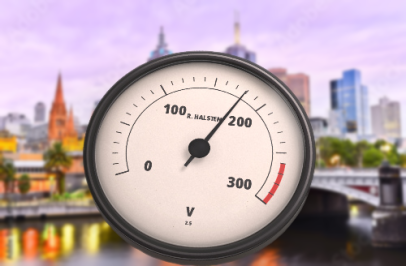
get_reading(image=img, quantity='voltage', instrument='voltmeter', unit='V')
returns 180 V
